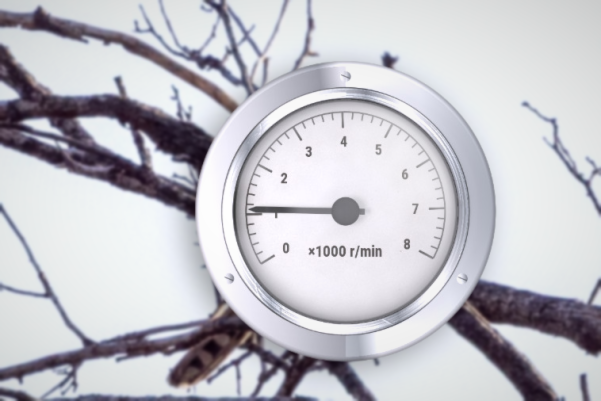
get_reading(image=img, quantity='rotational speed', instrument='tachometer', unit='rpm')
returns 1100 rpm
